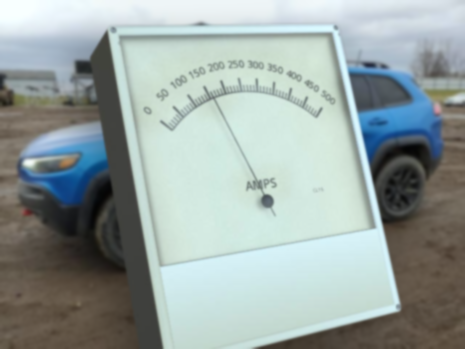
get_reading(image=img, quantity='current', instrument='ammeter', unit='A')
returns 150 A
